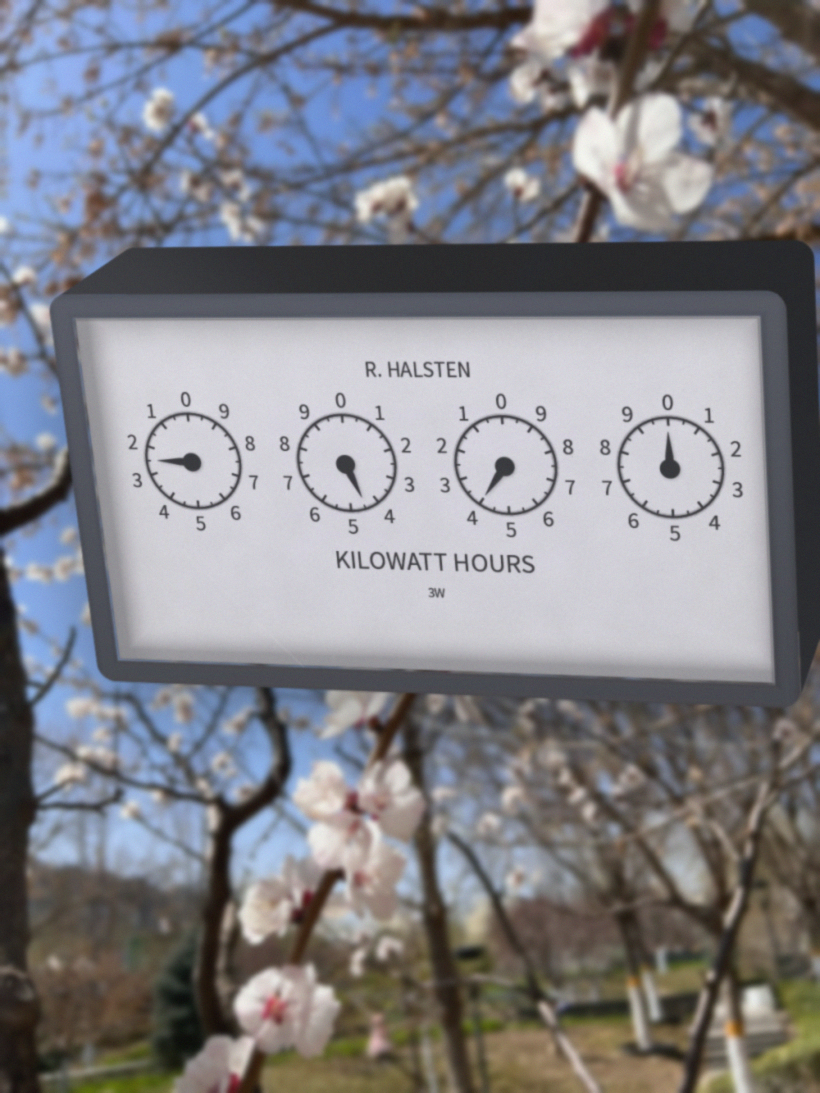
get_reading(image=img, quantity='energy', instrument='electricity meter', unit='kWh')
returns 2440 kWh
